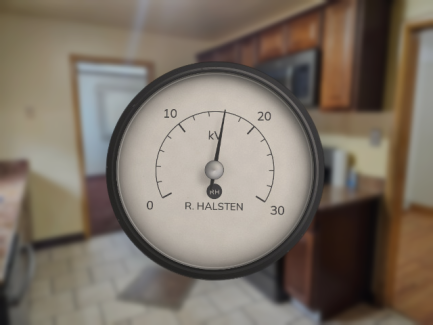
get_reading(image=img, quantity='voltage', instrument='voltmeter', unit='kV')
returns 16 kV
